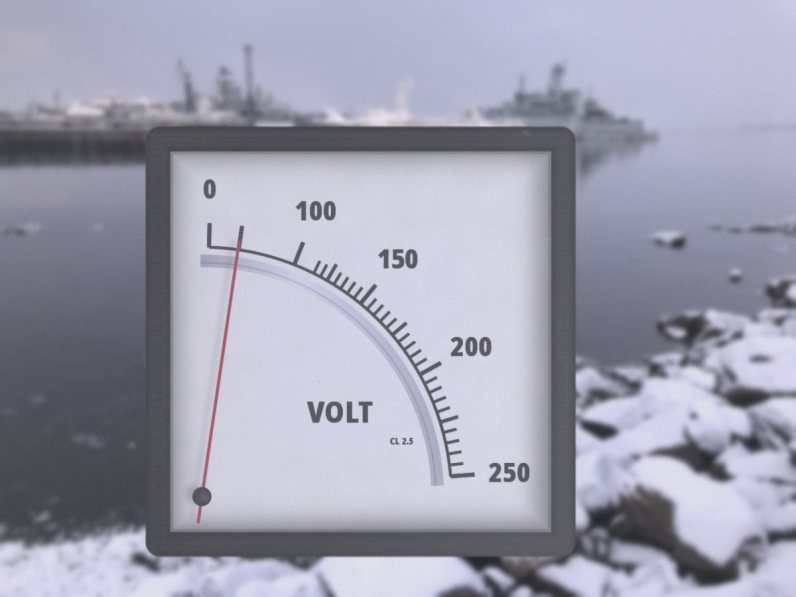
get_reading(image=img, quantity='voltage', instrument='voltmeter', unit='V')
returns 50 V
